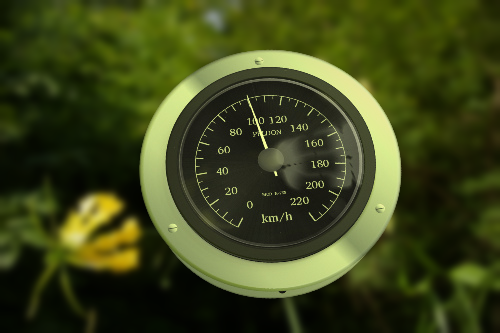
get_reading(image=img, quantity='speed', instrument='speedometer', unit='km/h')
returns 100 km/h
